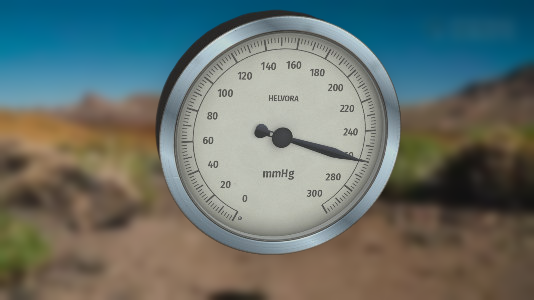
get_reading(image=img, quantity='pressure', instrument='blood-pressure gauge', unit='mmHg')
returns 260 mmHg
